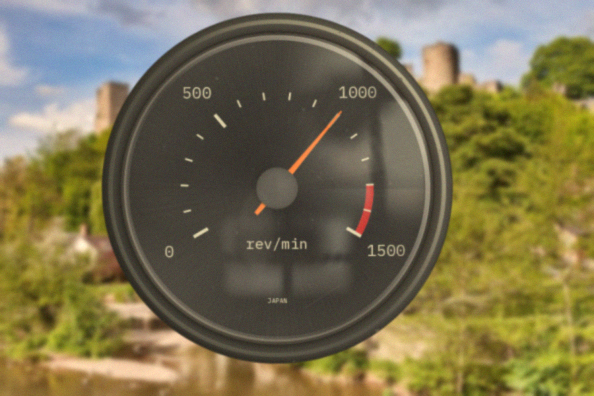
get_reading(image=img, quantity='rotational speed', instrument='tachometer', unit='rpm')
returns 1000 rpm
